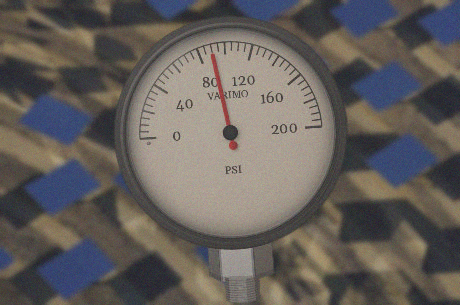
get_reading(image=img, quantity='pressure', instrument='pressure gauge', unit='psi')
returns 90 psi
